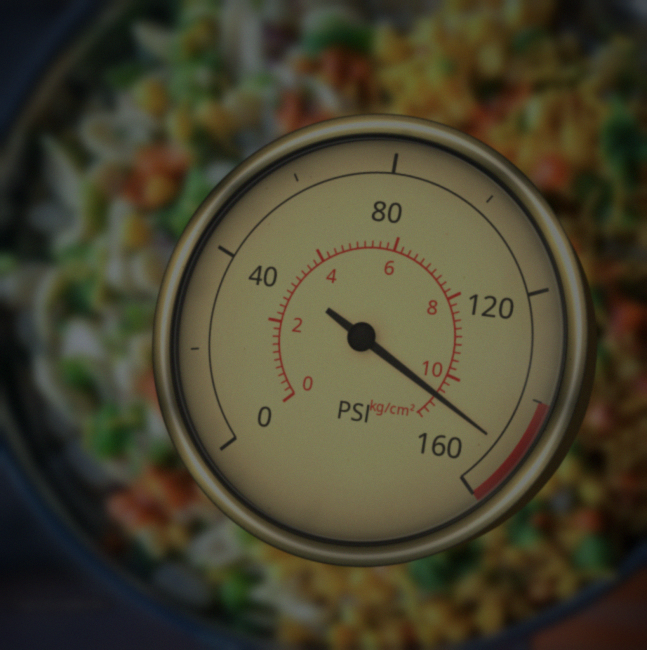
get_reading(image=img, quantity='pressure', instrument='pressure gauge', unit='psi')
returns 150 psi
